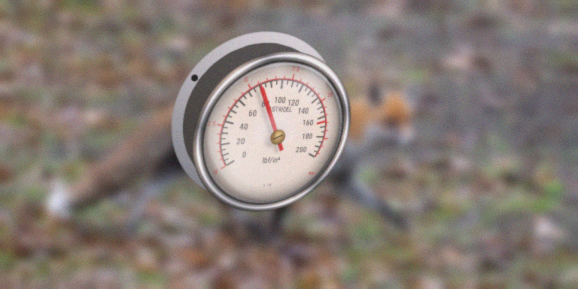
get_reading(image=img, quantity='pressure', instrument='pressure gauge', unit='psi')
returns 80 psi
